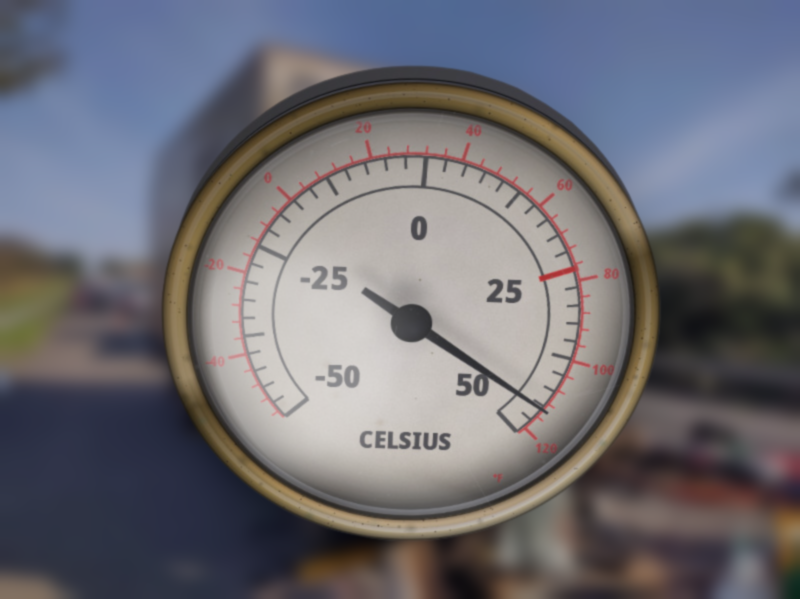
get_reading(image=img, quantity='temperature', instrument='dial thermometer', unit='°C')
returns 45 °C
